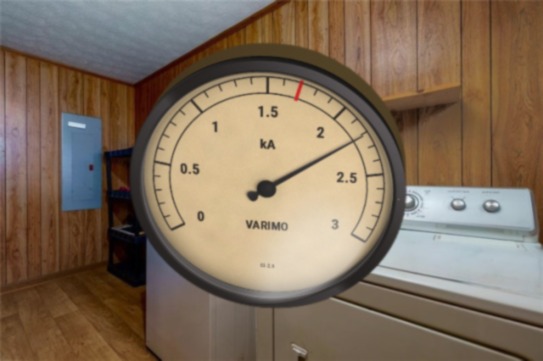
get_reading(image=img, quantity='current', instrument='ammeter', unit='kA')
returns 2.2 kA
